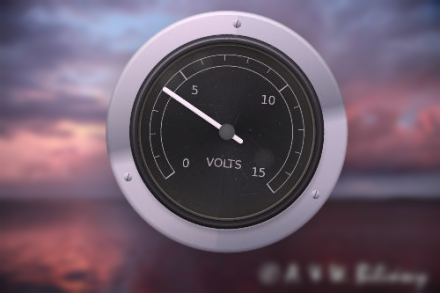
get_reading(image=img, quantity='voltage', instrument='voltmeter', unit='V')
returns 4 V
